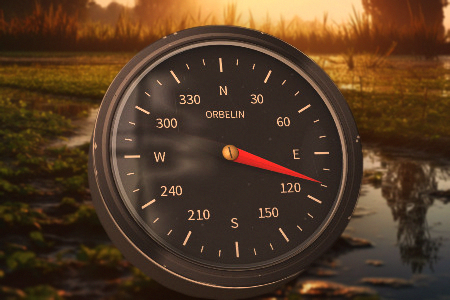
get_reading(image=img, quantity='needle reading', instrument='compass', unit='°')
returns 110 °
